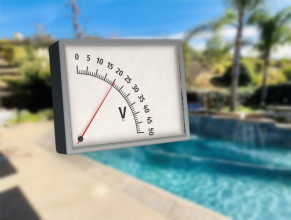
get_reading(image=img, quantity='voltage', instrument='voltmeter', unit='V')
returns 20 V
